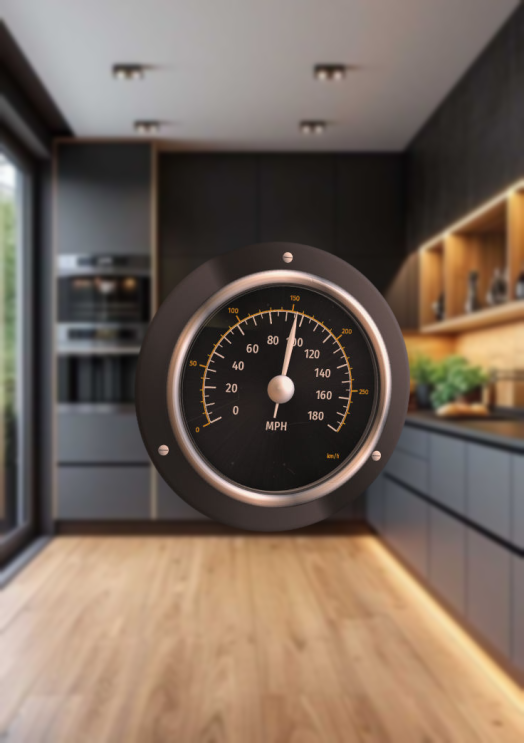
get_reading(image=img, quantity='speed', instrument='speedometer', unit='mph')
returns 95 mph
